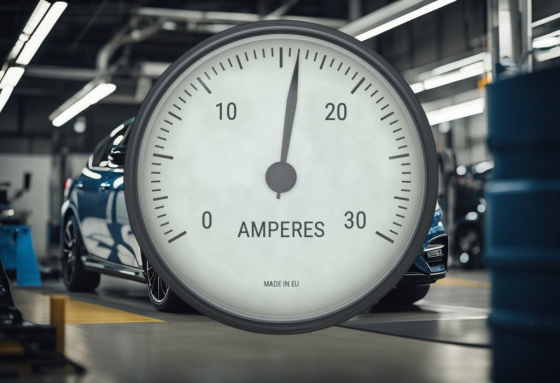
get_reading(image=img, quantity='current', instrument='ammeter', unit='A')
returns 16 A
